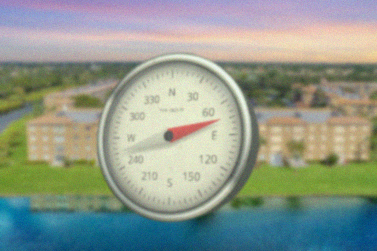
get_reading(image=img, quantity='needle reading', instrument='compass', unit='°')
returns 75 °
